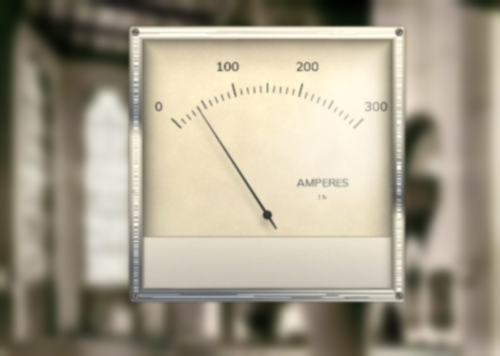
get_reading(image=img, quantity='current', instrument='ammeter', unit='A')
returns 40 A
